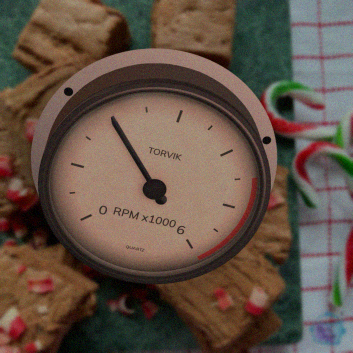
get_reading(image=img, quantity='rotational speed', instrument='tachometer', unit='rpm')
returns 2000 rpm
